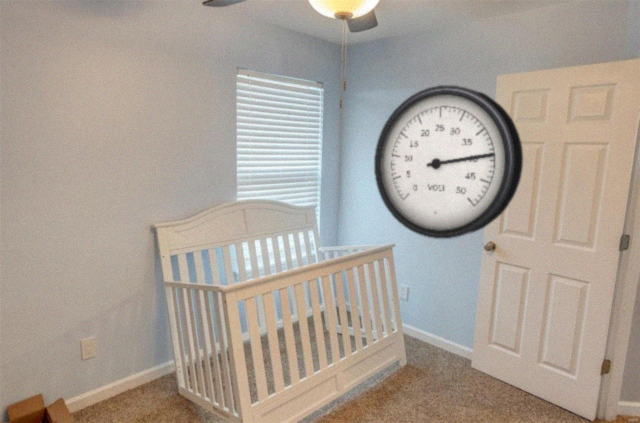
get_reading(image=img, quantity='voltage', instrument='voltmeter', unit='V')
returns 40 V
